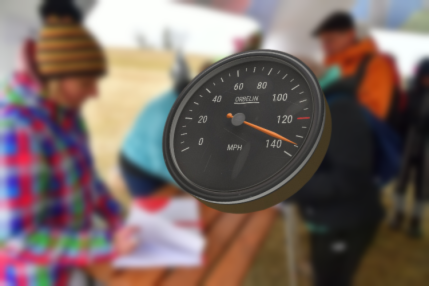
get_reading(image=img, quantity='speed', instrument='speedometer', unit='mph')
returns 135 mph
